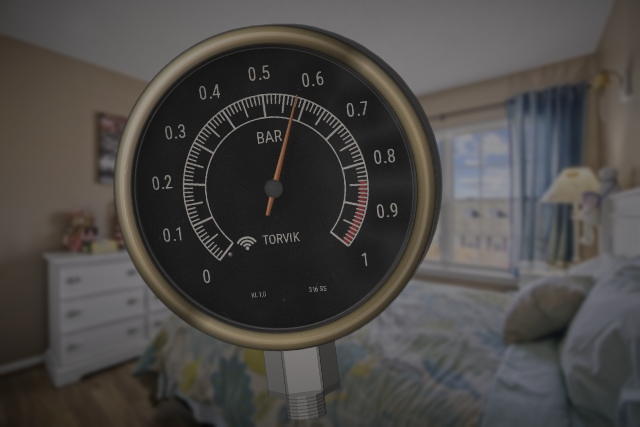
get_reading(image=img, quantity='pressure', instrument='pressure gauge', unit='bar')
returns 0.58 bar
